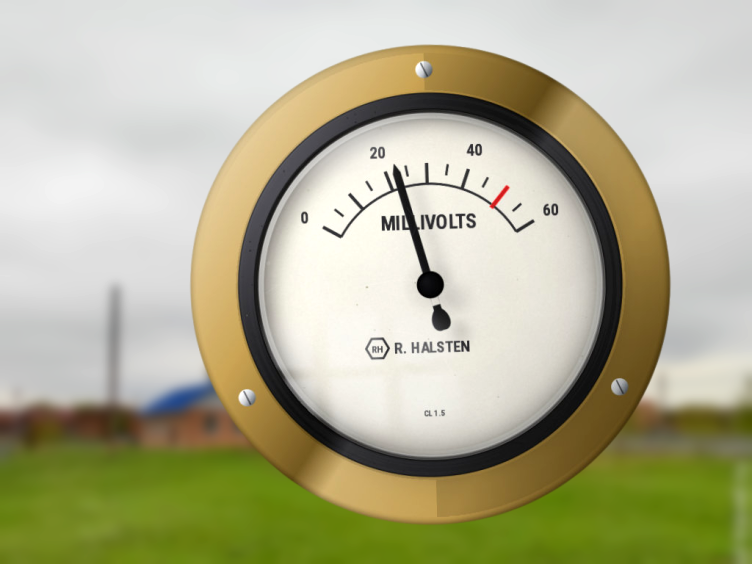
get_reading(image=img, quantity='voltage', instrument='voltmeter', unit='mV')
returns 22.5 mV
